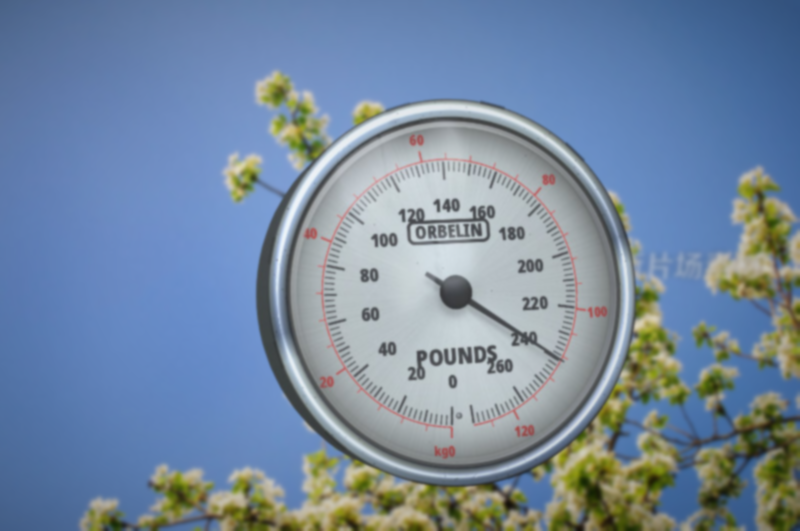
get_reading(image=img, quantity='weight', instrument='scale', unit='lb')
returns 240 lb
